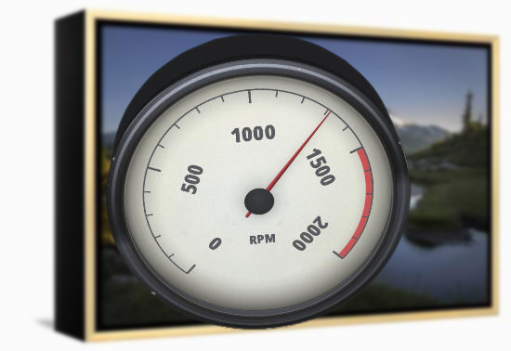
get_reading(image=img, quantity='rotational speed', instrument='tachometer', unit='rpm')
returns 1300 rpm
